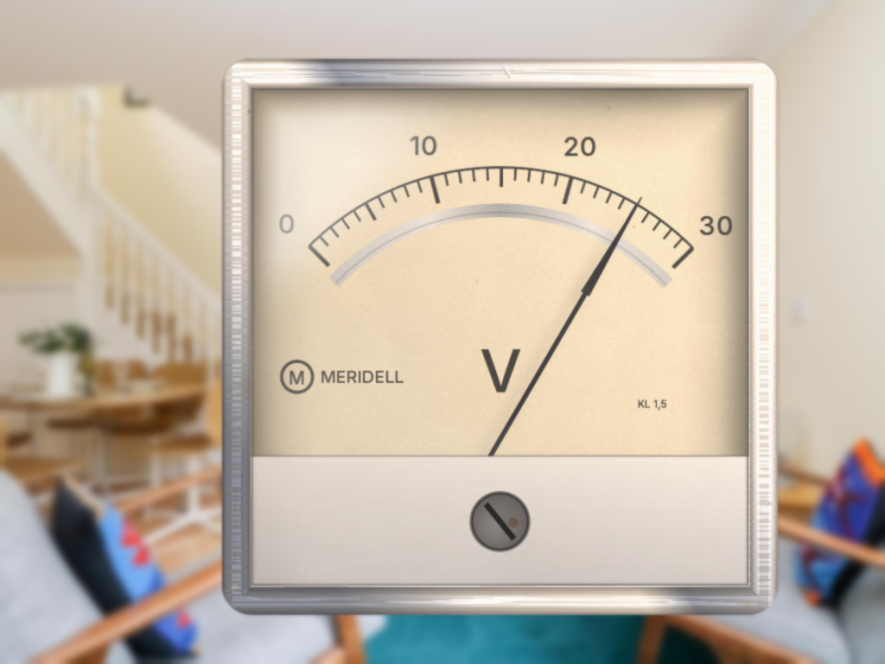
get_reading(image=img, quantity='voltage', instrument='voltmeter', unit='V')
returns 25 V
